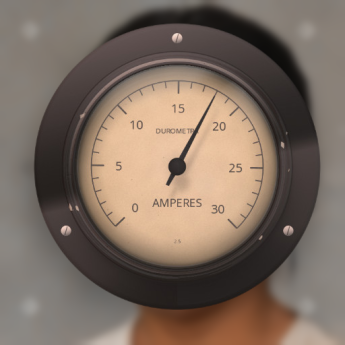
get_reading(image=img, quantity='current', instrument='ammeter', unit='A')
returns 18 A
